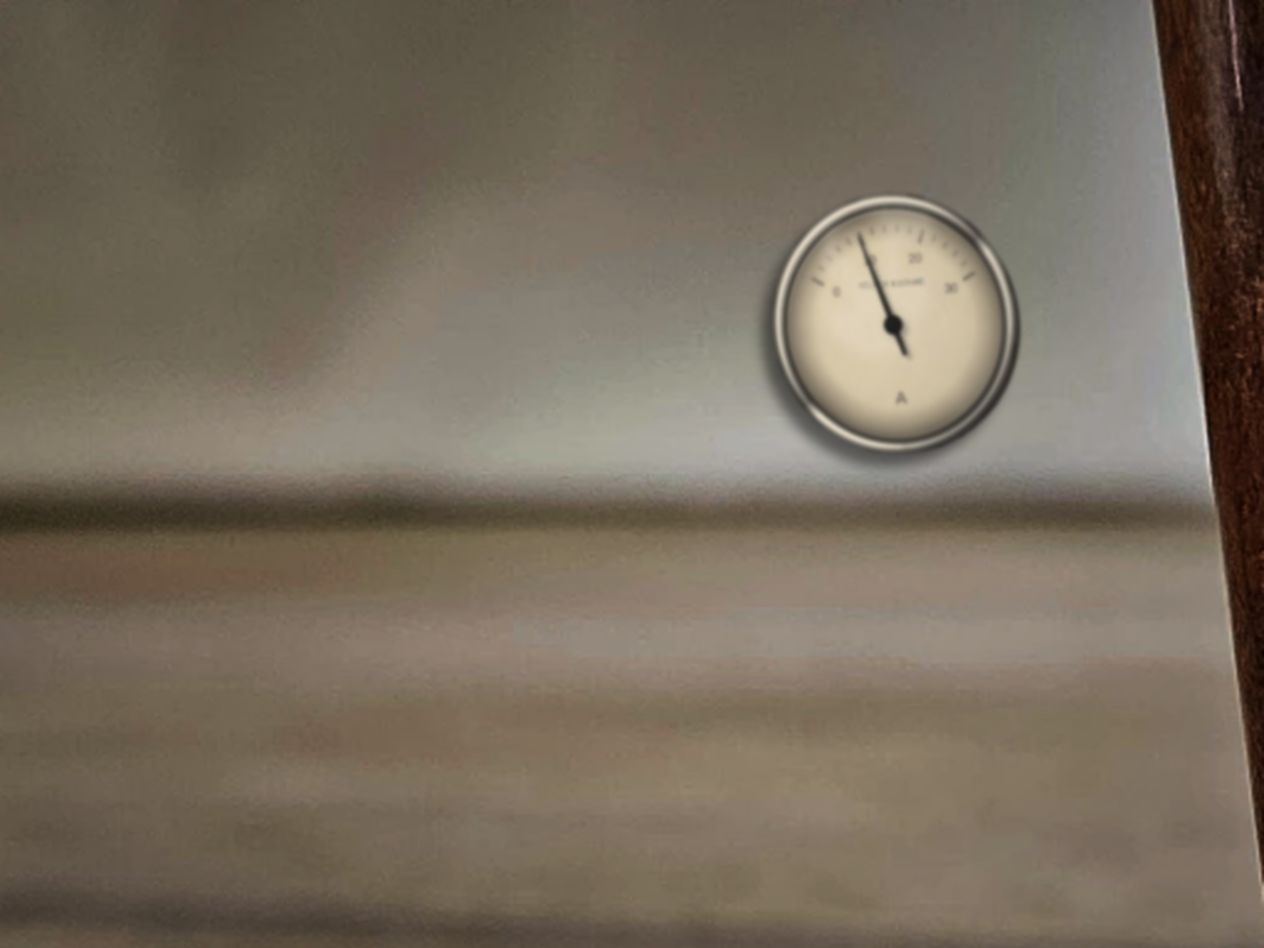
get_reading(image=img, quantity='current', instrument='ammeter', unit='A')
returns 10 A
